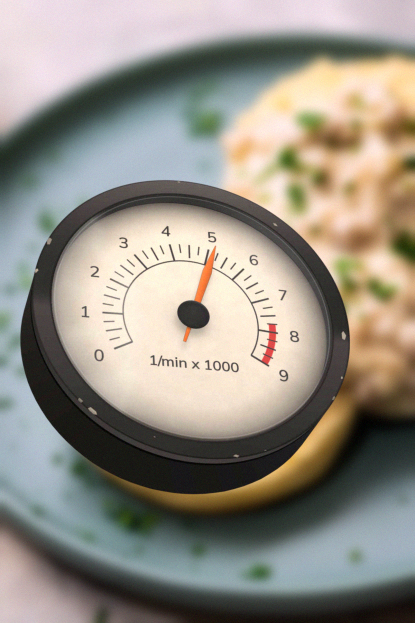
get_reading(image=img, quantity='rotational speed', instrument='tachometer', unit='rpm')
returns 5125 rpm
